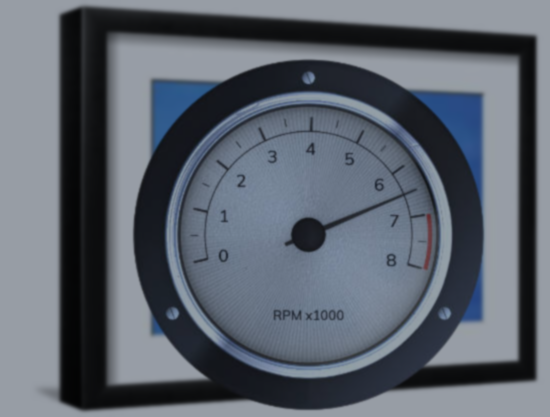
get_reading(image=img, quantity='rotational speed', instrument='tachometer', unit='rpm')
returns 6500 rpm
